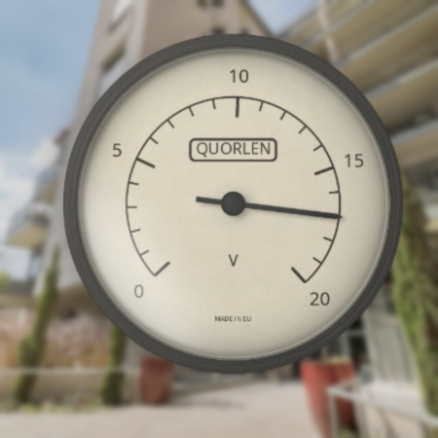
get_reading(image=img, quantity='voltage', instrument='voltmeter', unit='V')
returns 17 V
